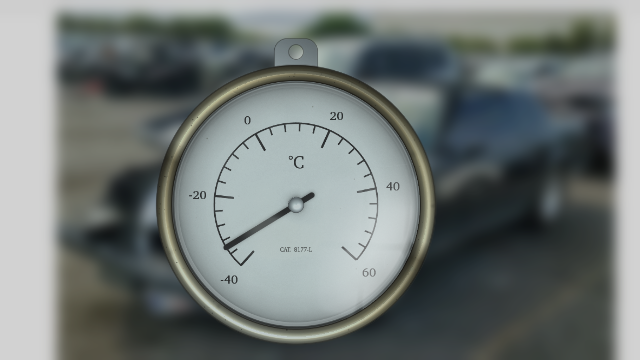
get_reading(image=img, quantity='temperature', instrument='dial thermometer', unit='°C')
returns -34 °C
